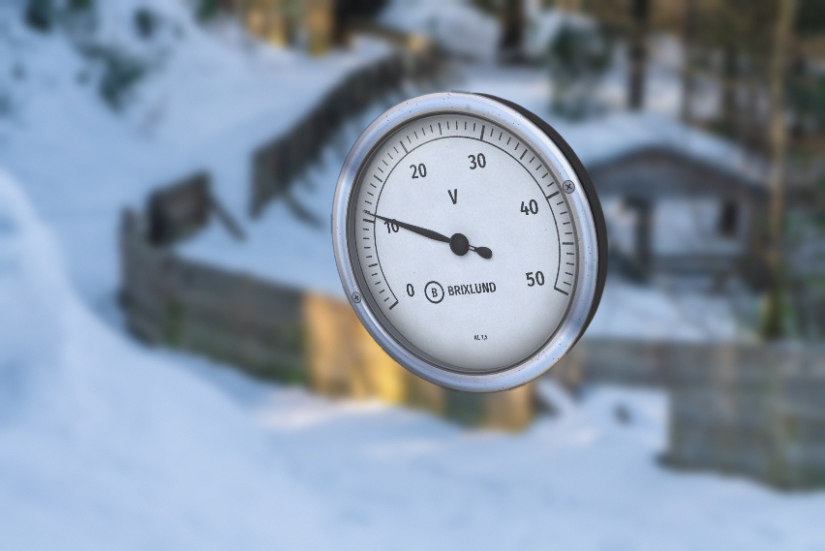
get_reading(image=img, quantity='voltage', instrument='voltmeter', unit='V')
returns 11 V
